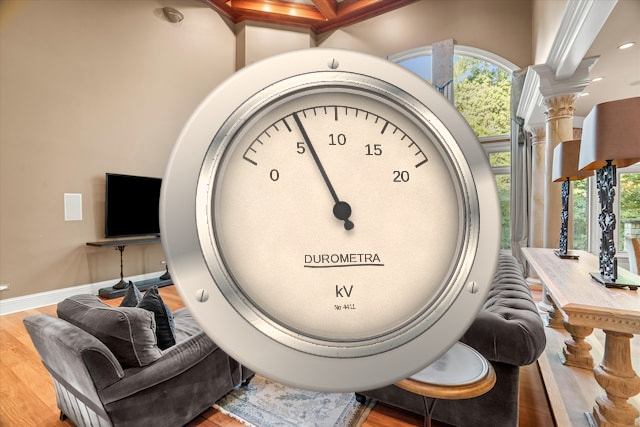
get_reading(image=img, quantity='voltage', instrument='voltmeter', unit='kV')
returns 6 kV
